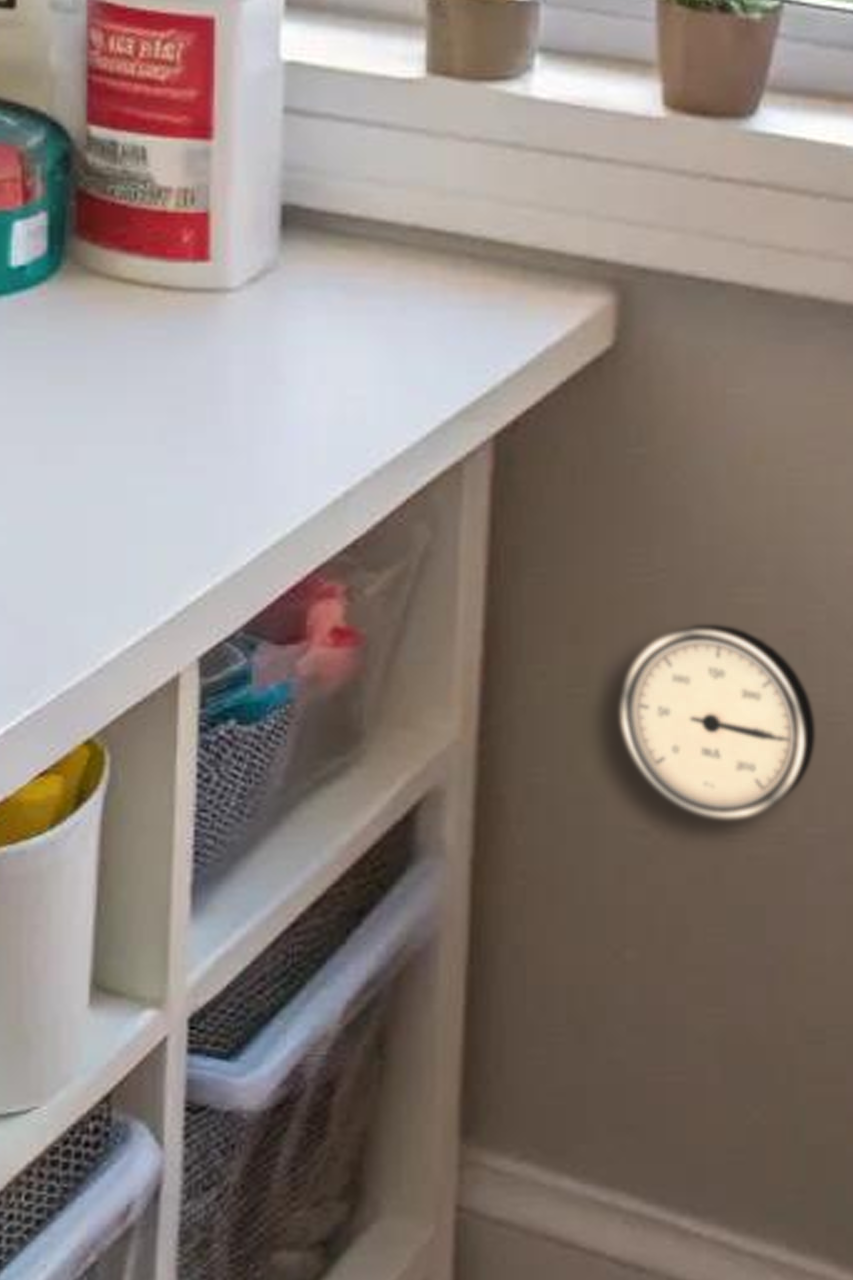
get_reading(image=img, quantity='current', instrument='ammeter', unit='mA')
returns 250 mA
